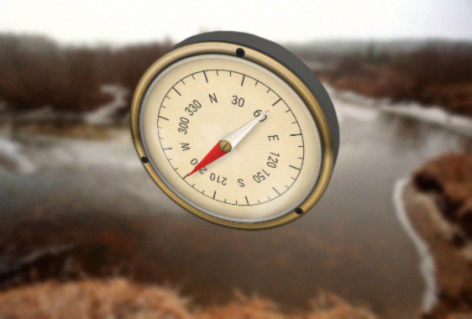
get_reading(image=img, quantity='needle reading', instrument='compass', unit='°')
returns 240 °
